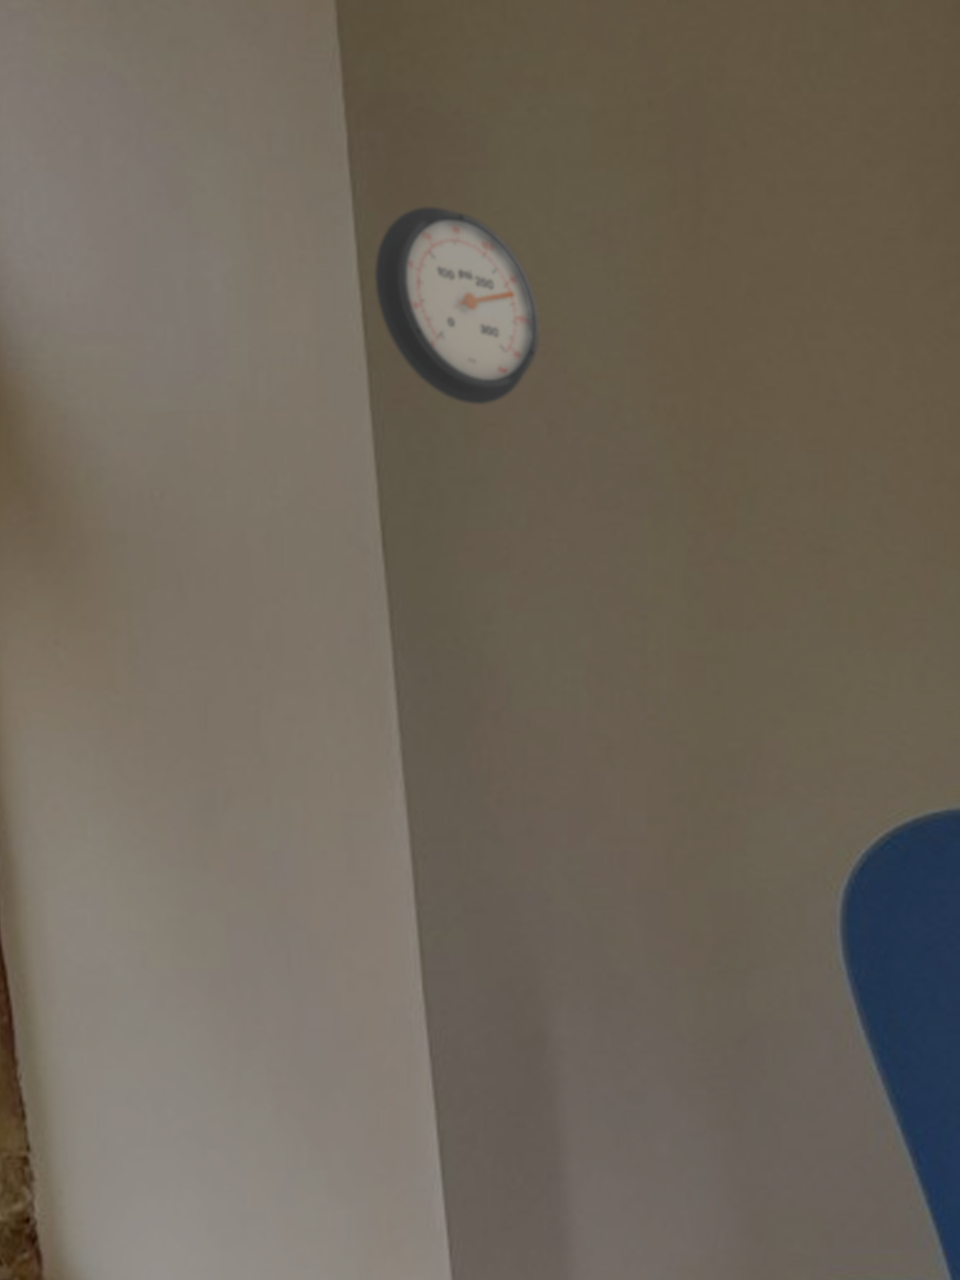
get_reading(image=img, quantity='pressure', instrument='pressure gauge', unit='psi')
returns 230 psi
